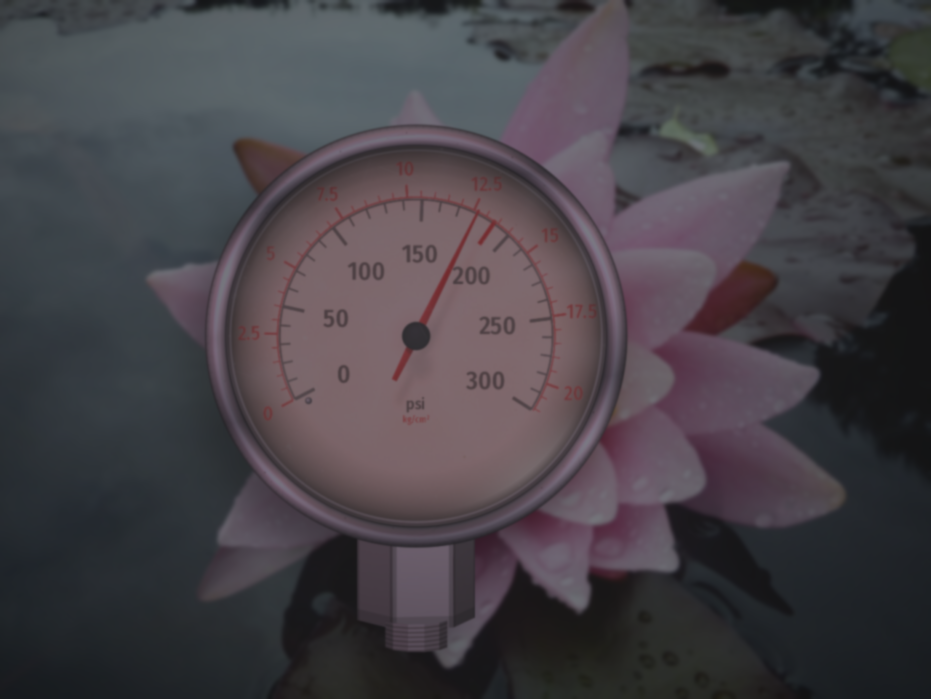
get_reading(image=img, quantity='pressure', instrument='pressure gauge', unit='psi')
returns 180 psi
